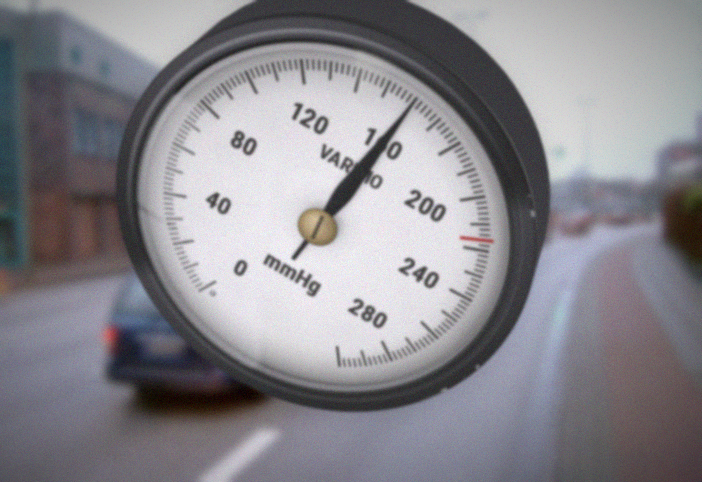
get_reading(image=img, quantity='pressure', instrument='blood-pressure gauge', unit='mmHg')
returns 160 mmHg
